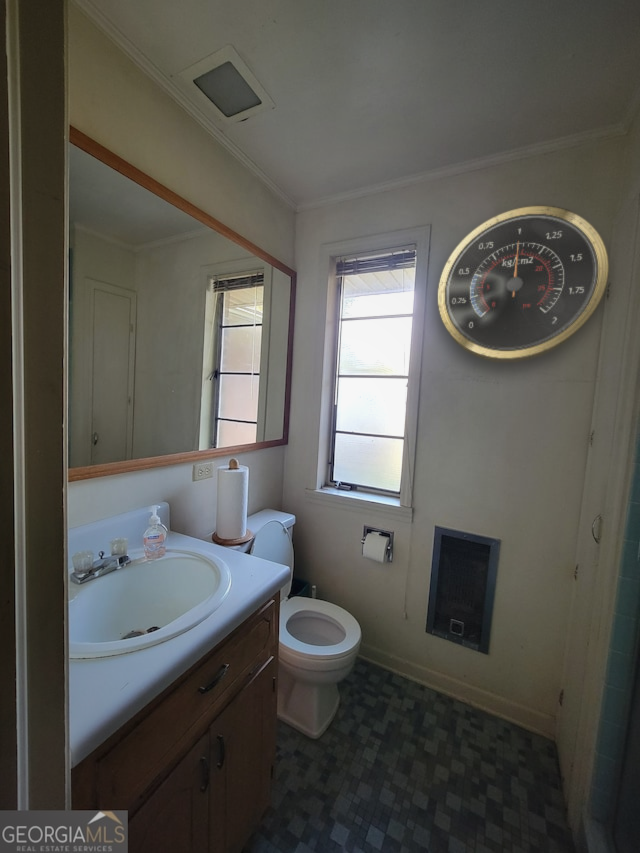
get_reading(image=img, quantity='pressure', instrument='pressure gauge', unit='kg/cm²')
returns 1 kg/cm²
